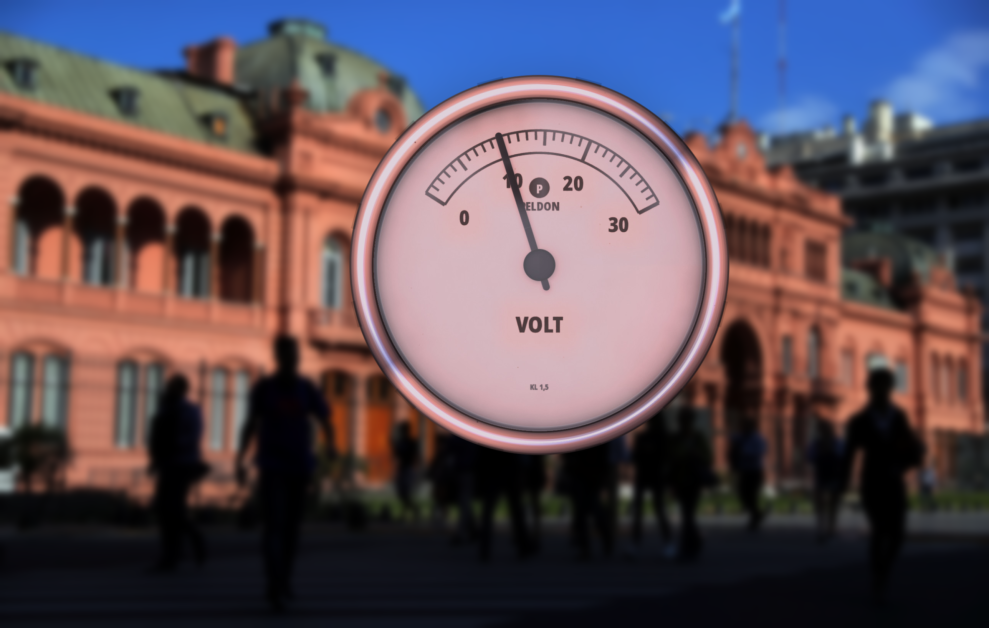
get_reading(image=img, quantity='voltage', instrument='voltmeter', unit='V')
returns 10 V
